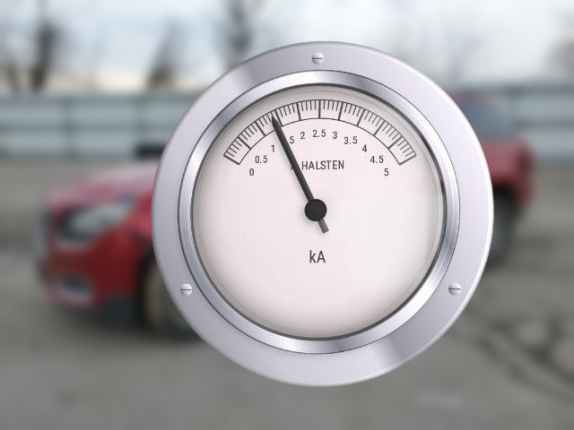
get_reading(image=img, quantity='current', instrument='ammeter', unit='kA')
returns 1.4 kA
